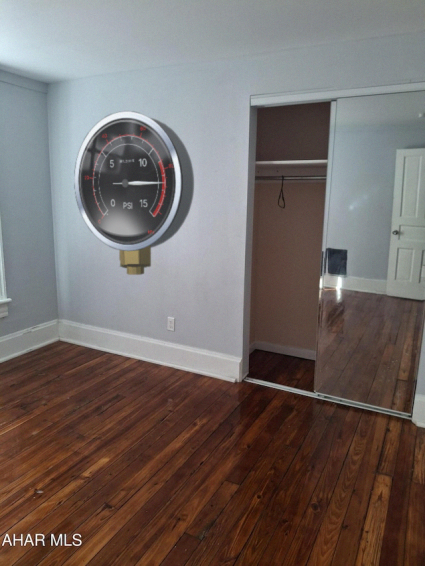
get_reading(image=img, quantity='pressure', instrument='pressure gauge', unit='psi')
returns 12.5 psi
